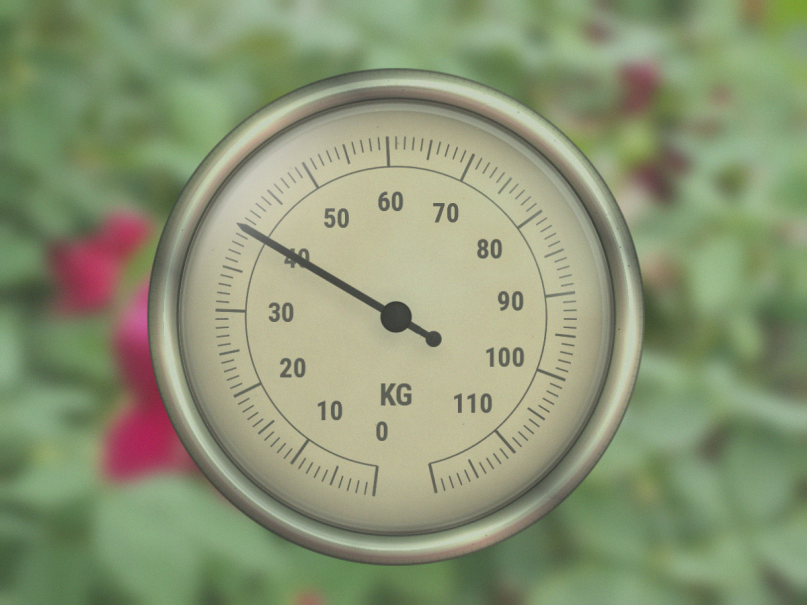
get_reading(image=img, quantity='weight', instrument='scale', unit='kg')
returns 40 kg
